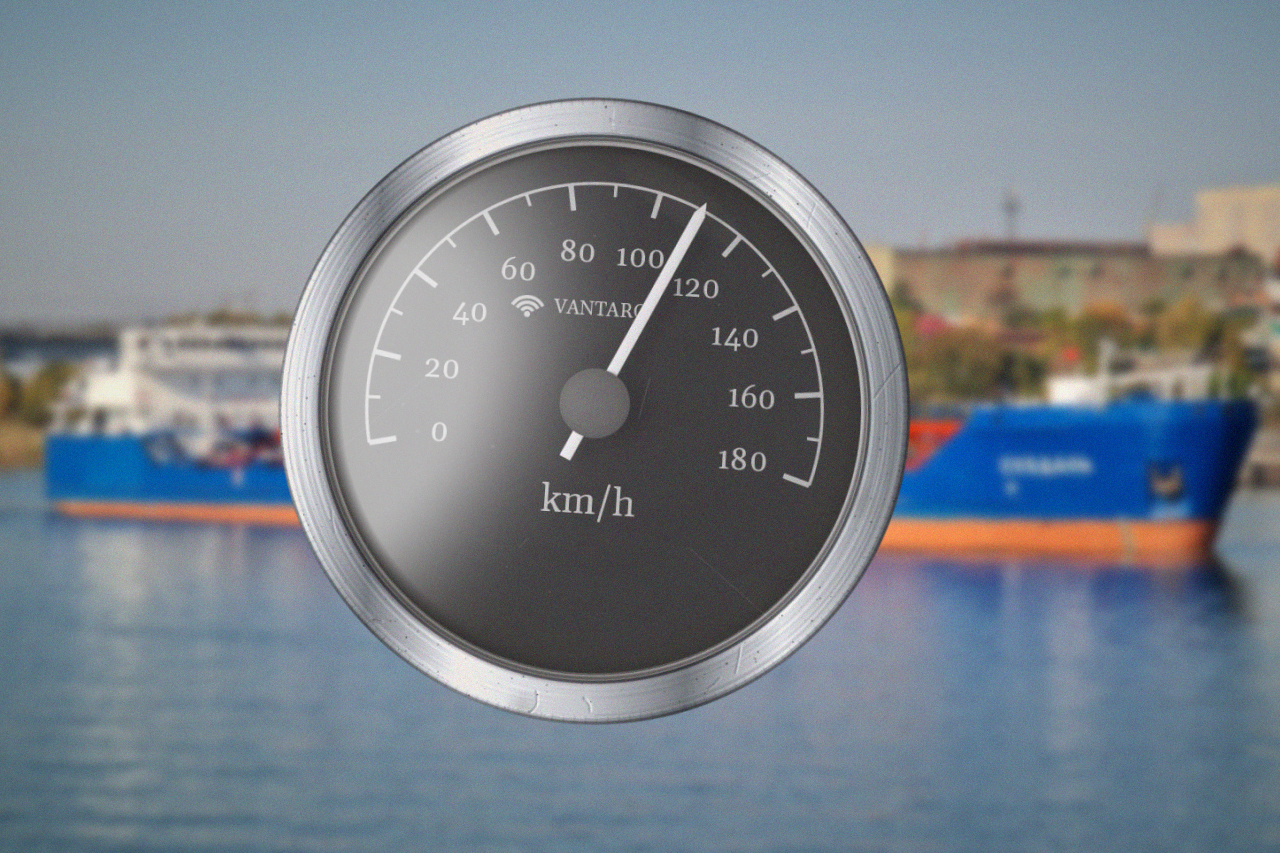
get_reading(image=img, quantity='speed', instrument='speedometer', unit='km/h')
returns 110 km/h
